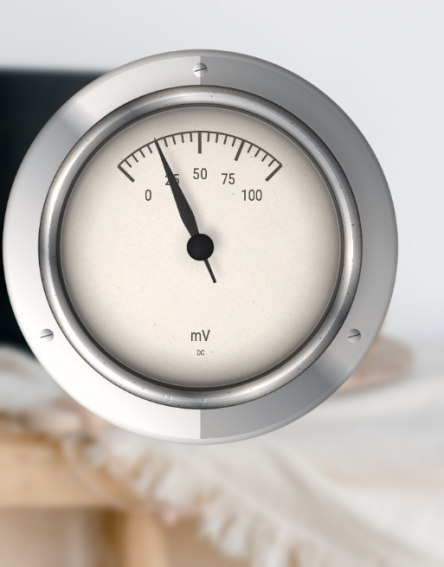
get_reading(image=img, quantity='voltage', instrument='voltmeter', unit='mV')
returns 25 mV
